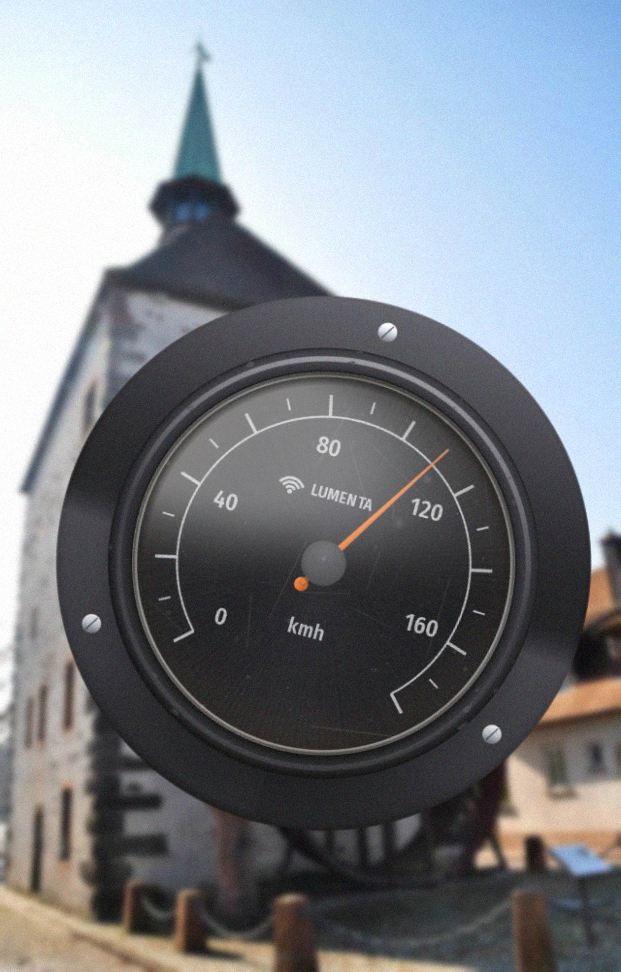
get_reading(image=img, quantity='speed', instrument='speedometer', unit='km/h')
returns 110 km/h
